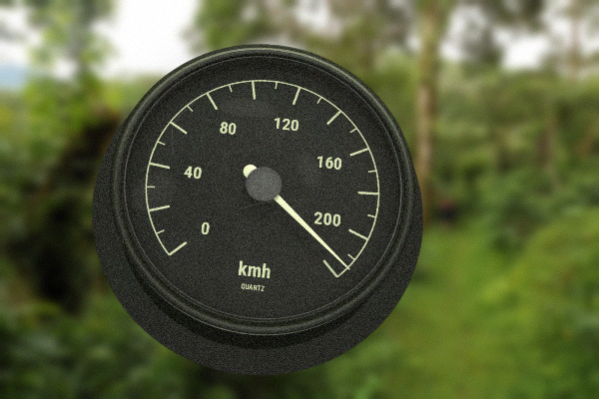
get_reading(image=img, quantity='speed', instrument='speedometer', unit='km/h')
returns 215 km/h
